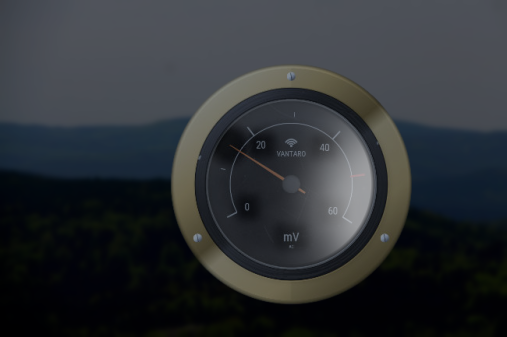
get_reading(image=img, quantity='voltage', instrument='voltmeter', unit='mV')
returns 15 mV
